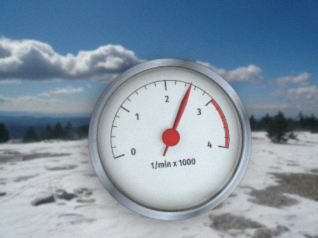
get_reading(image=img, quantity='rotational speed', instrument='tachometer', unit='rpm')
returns 2500 rpm
